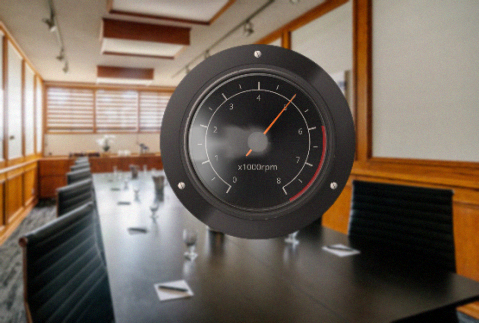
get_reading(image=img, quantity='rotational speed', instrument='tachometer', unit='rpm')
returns 5000 rpm
